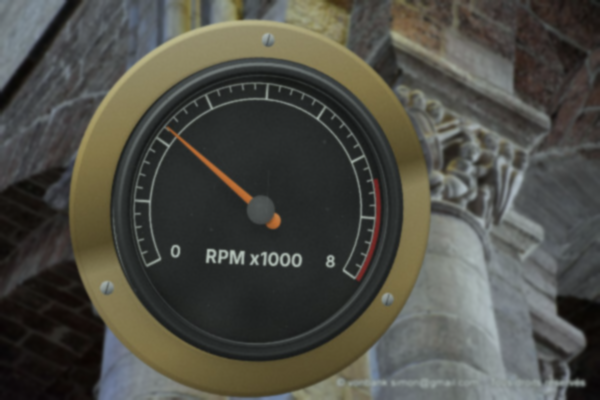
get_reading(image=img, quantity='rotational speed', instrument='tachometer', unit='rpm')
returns 2200 rpm
